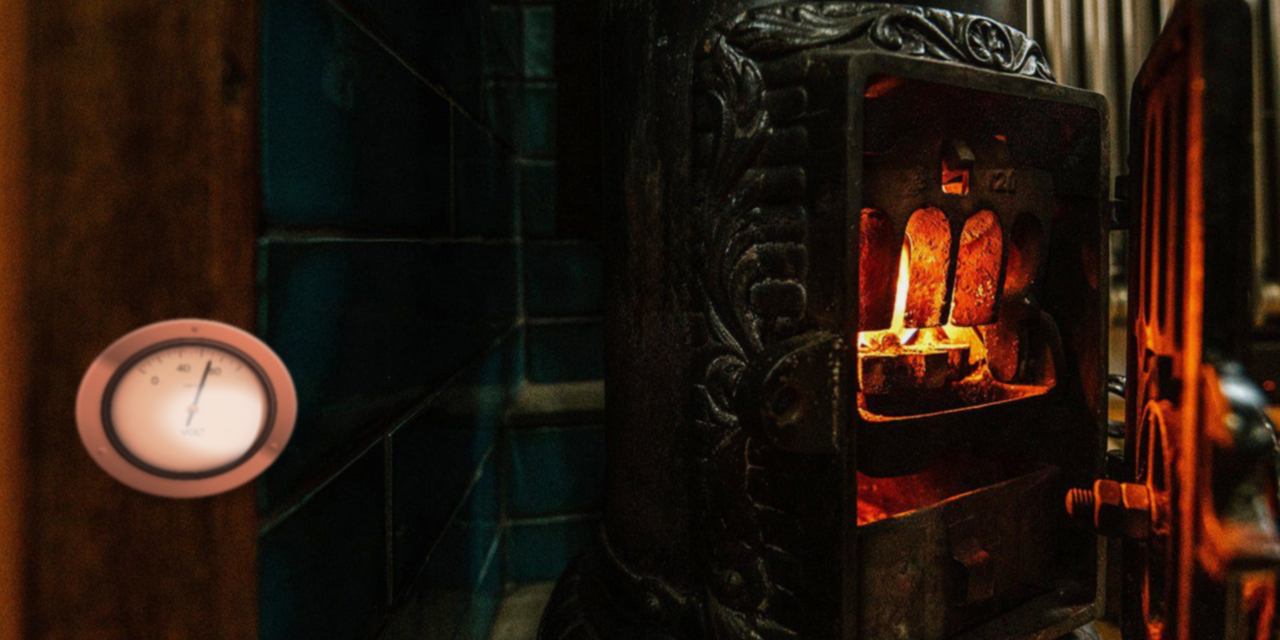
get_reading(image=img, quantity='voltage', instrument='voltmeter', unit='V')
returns 70 V
